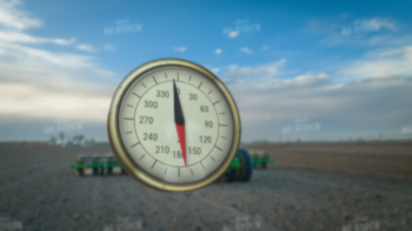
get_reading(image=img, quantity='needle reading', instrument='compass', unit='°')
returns 172.5 °
